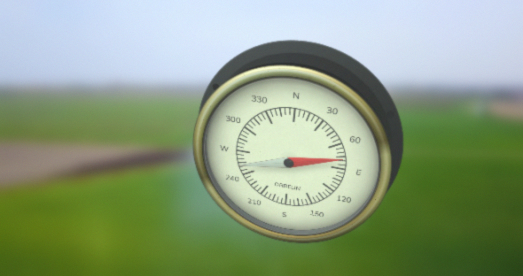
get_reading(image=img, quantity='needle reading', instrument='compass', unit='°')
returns 75 °
